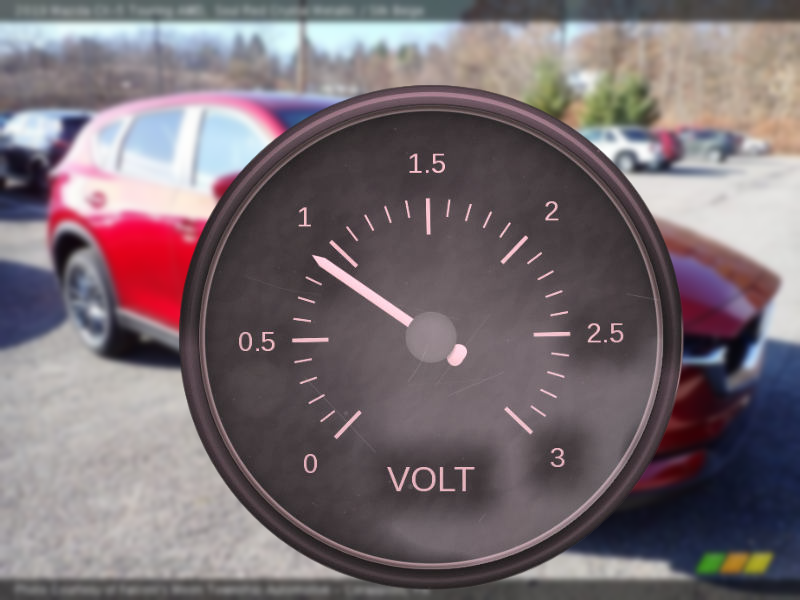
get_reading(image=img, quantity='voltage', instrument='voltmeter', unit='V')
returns 0.9 V
